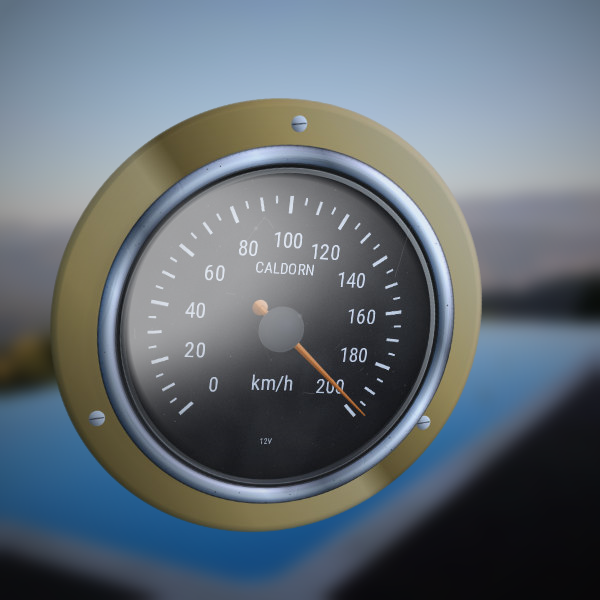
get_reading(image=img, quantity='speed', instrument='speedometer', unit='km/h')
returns 197.5 km/h
